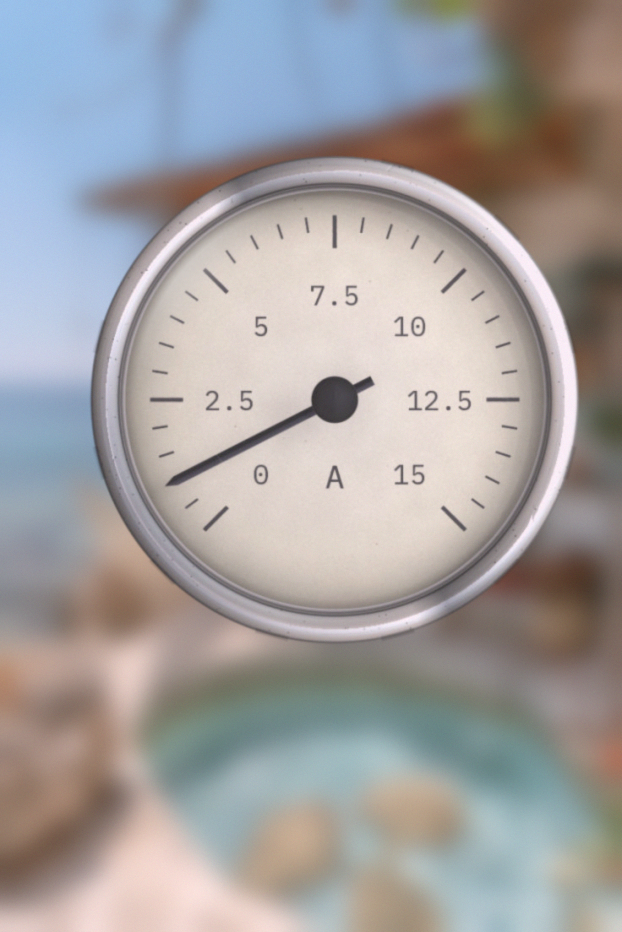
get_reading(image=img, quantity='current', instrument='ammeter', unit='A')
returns 1 A
